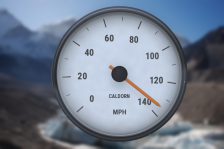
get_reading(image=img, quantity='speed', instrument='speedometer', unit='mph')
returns 135 mph
